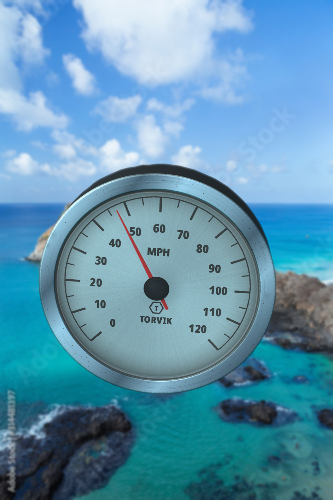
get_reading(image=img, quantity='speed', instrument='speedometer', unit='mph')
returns 47.5 mph
